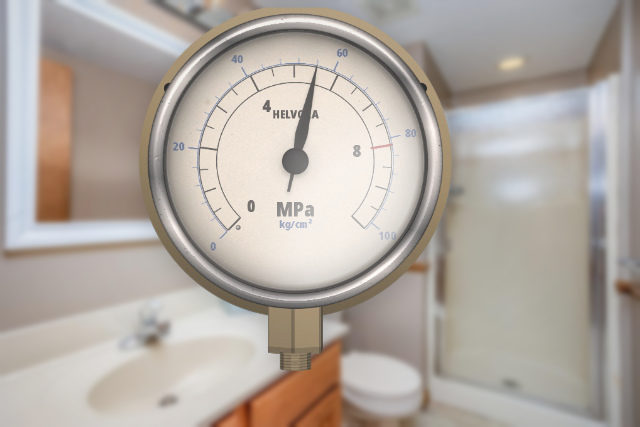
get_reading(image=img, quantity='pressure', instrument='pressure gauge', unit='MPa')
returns 5.5 MPa
